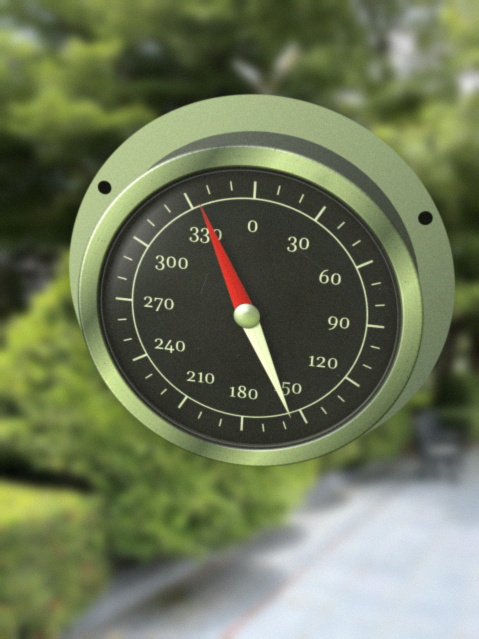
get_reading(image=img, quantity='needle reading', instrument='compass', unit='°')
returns 335 °
